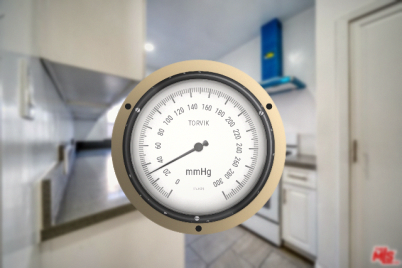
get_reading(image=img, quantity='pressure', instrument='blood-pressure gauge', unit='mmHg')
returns 30 mmHg
